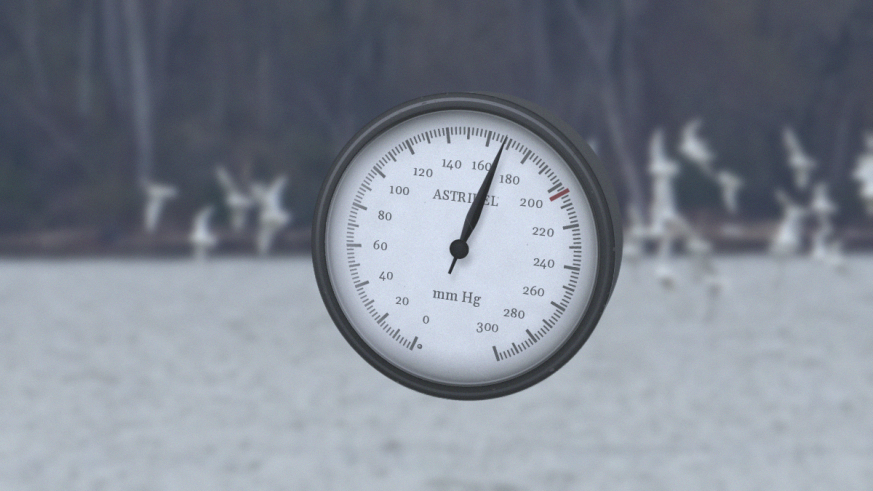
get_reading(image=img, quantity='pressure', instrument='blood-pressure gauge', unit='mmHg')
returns 168 mmHg
